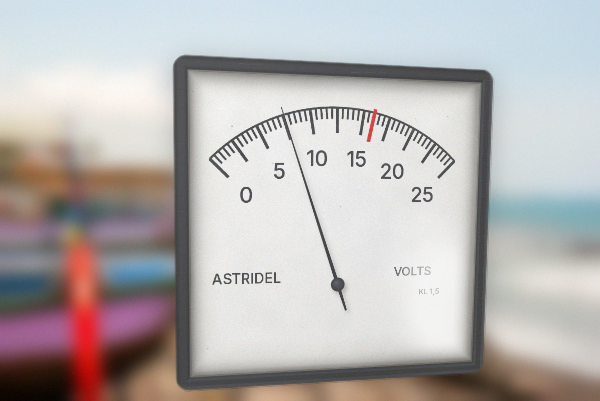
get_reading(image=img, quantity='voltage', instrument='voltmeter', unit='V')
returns 7.5 V
